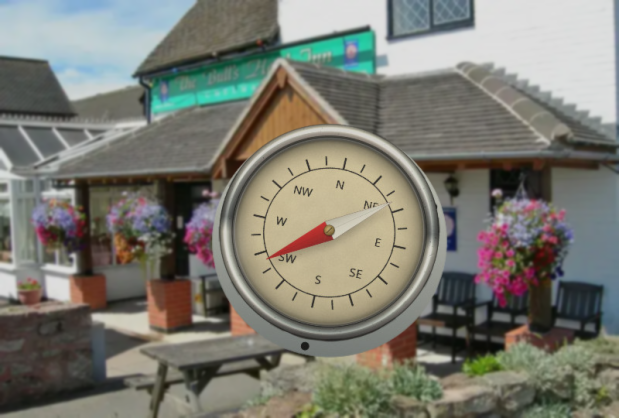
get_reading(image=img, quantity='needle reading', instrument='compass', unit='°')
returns 232.5 °
